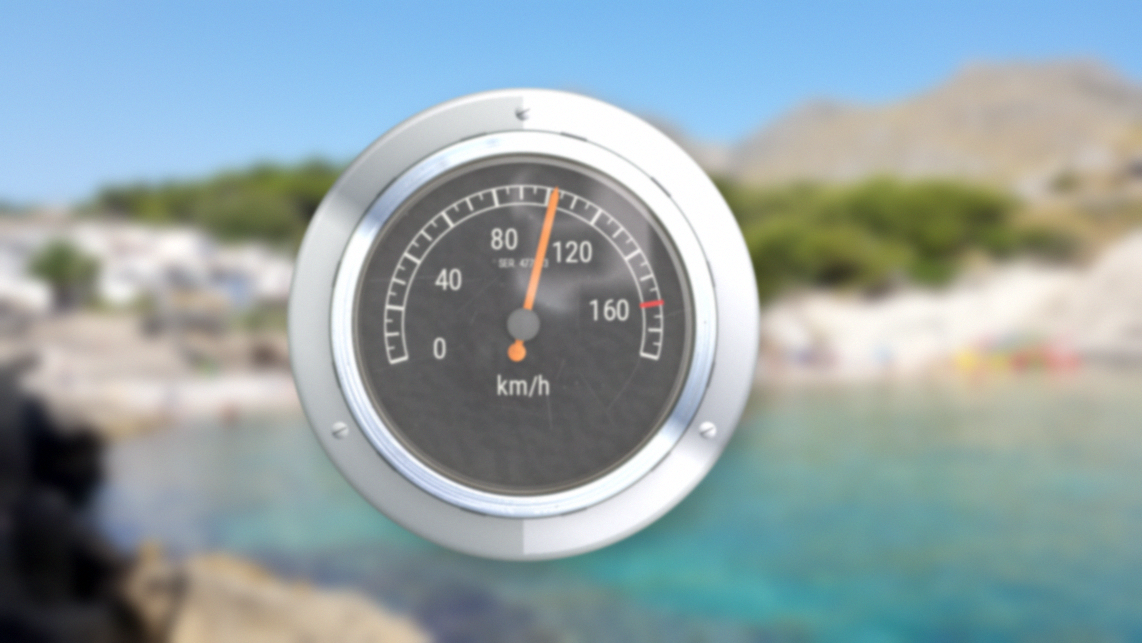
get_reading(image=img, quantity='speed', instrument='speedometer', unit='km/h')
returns 102.5 km/h
